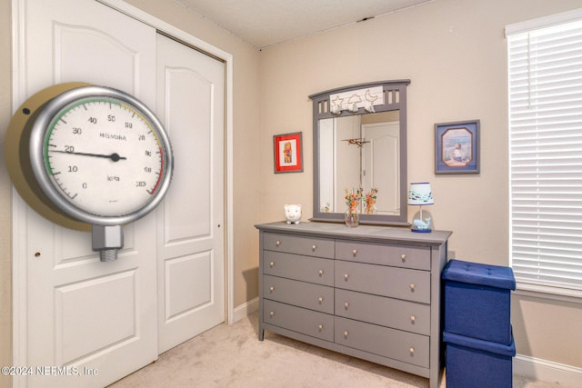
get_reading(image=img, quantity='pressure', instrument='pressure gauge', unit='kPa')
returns 18 kPa
